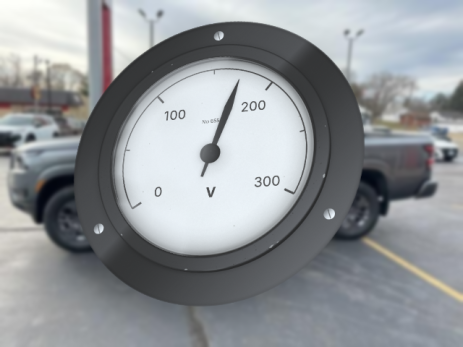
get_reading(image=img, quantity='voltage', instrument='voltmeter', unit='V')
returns 175 V
